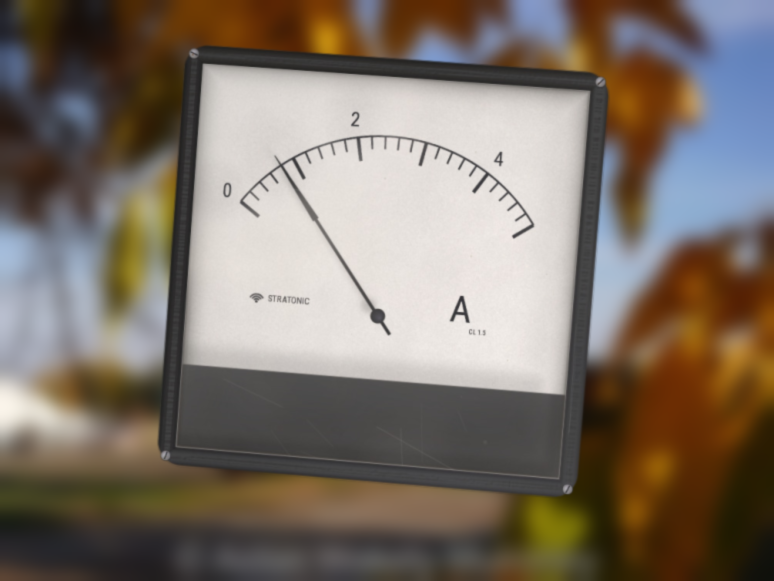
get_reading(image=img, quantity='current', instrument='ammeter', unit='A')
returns 0.8 A
